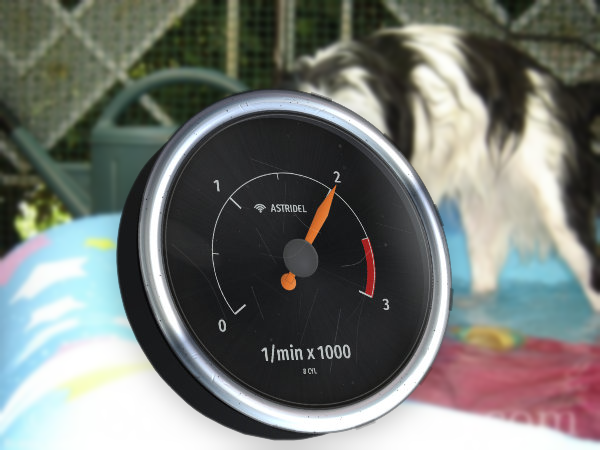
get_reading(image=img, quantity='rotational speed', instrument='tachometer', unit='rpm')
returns 2000 rpm
